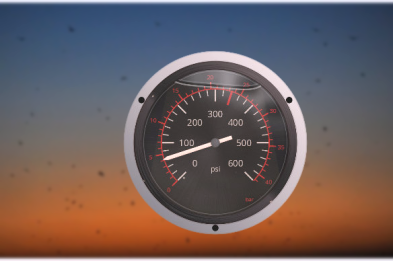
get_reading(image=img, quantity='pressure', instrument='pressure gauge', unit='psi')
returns 60 psi
